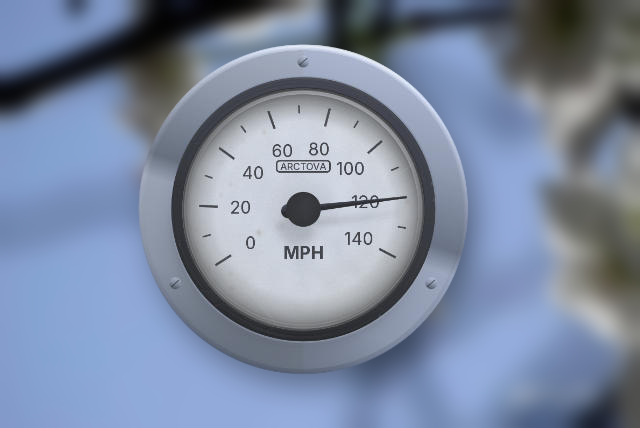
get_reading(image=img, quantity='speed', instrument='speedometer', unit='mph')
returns 120 mph
